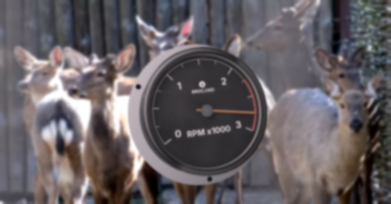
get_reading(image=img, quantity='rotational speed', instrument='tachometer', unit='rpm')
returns 2750 rpm
